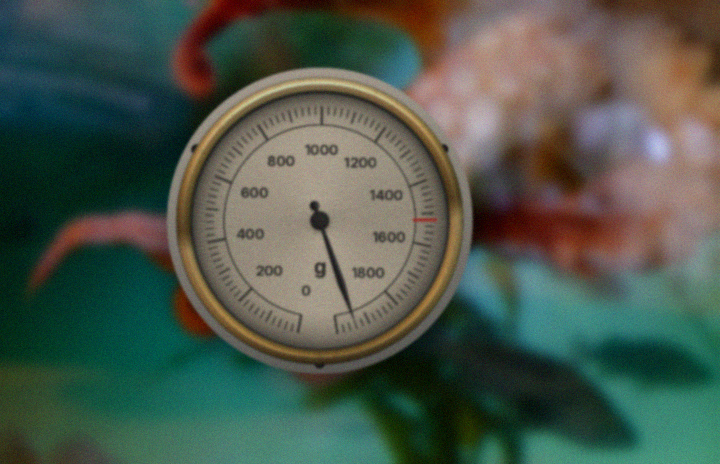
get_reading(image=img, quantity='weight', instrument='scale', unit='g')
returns 1940 g
